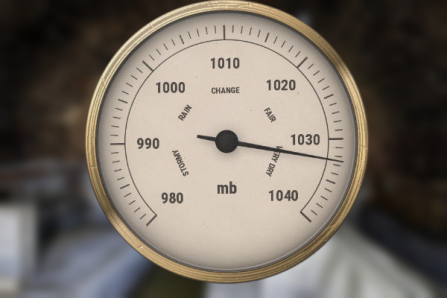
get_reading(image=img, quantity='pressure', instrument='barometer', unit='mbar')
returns 1032.5 mbar
